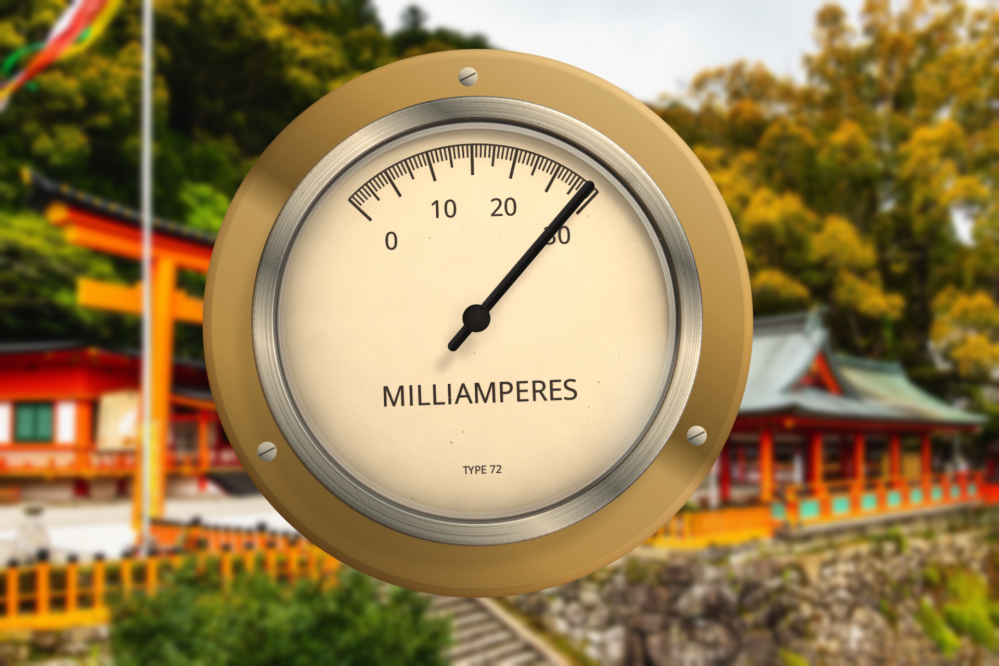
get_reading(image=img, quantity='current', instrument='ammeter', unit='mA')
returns 29 mA
